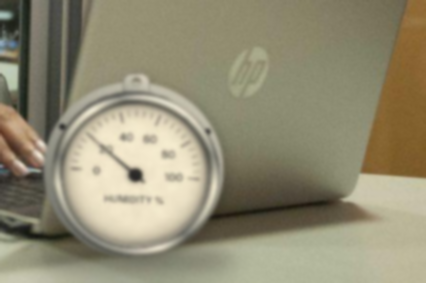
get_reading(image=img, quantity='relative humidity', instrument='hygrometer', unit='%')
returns 20 %
